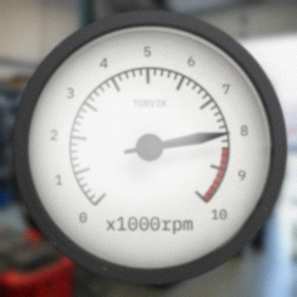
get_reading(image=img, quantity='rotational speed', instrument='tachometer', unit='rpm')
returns 8000 rpm
